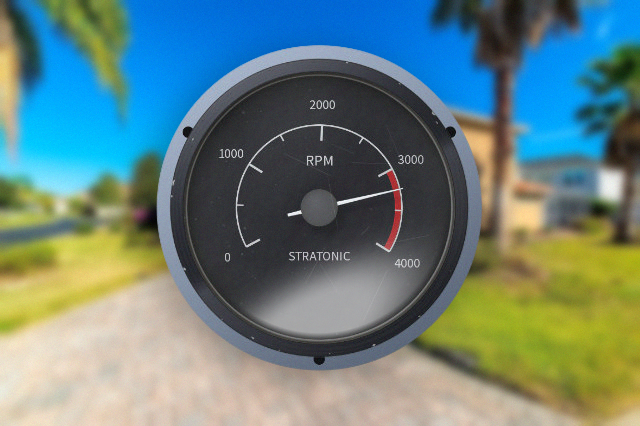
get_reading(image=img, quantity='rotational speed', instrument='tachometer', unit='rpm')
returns 3250 rpm
